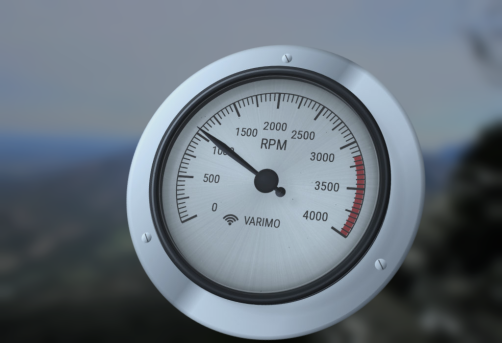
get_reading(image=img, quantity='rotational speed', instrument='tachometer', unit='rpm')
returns 1050 rpm
